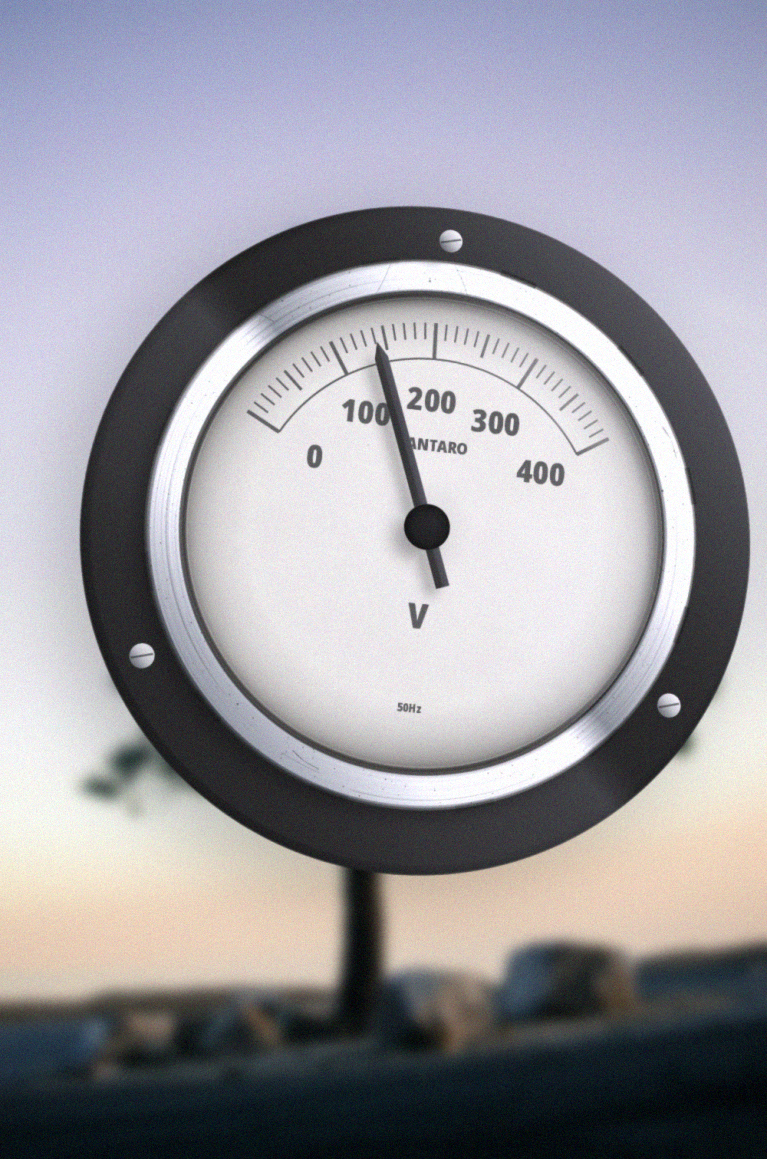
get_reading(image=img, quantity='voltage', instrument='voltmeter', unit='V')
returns 140 V
